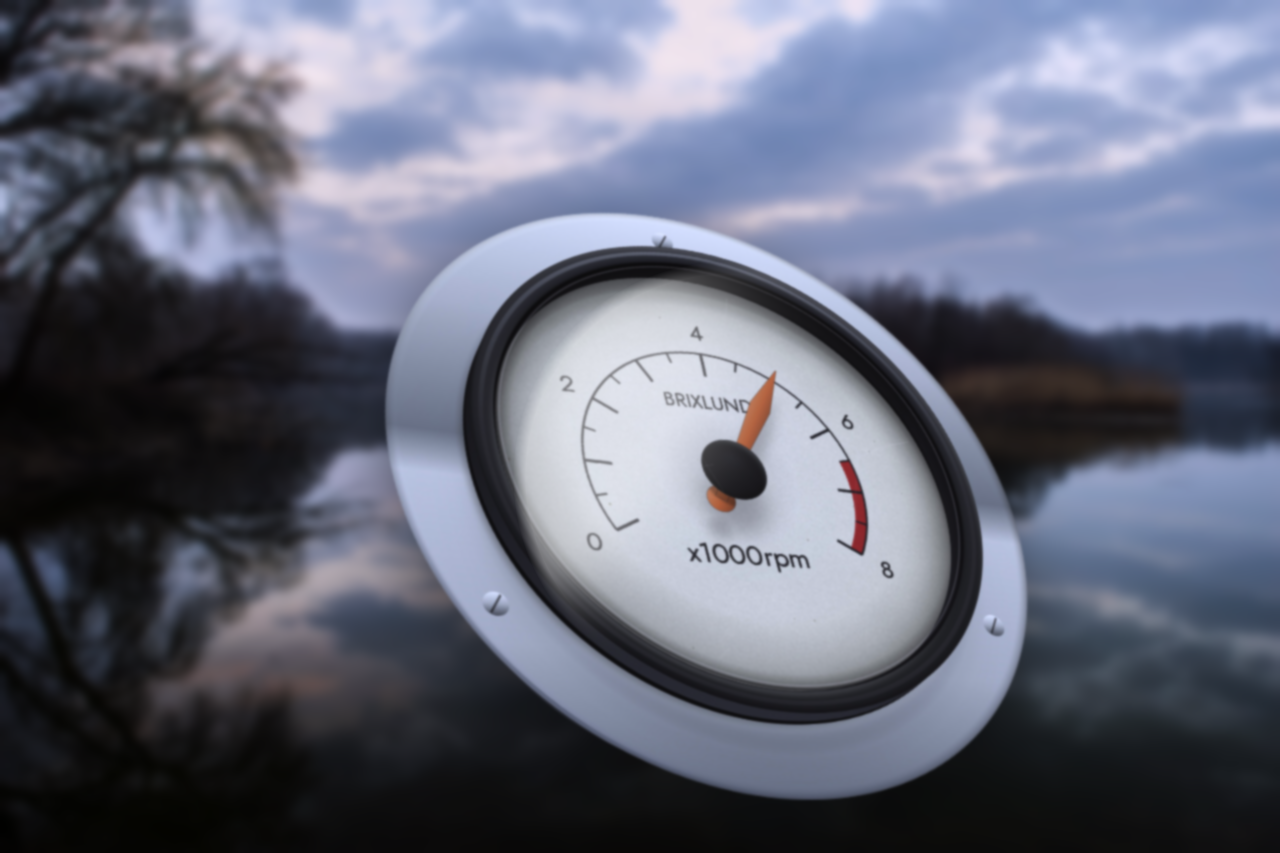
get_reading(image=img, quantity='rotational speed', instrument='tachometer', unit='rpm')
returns 5000 rpm
